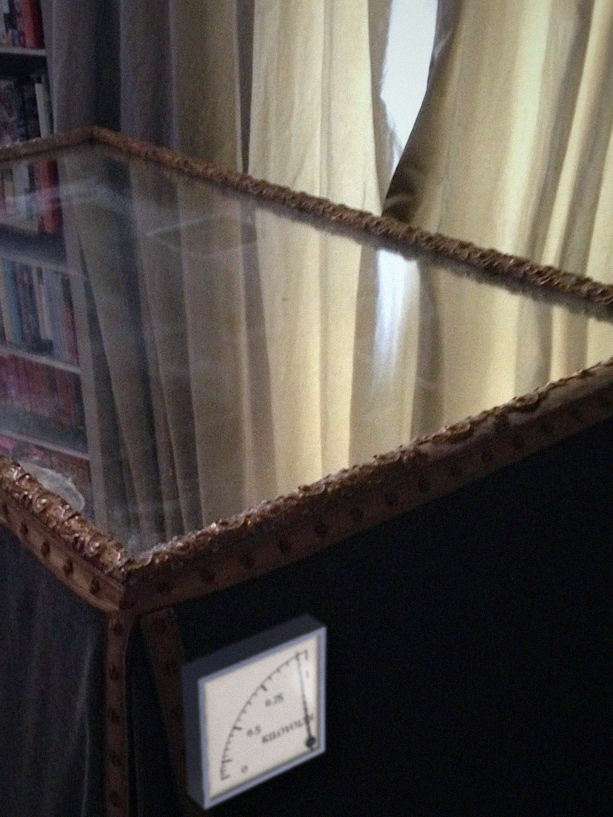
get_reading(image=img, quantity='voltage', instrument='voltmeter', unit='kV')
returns 0.95 kV
